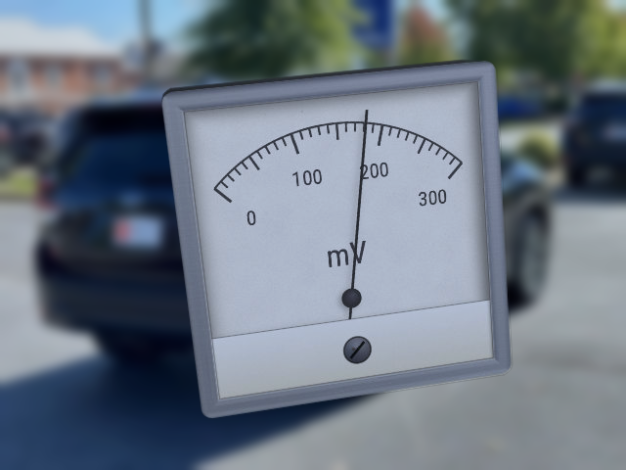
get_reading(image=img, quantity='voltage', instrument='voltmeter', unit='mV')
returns 180 mV
